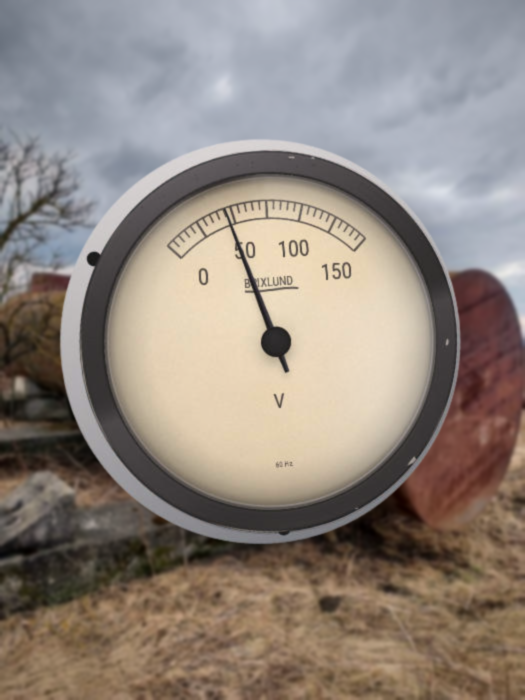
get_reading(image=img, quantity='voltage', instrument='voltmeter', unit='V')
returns 45 V
